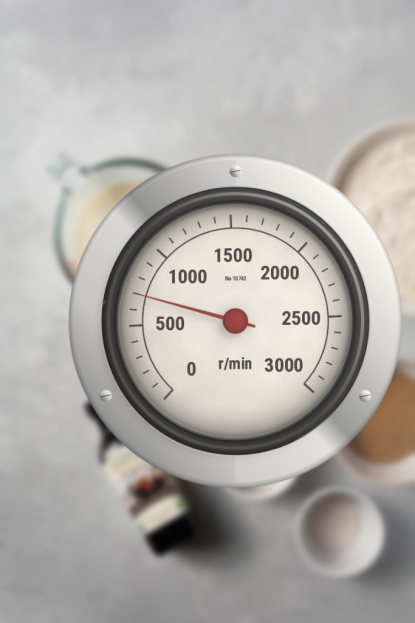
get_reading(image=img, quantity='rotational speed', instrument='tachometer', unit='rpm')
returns 700 rpm
